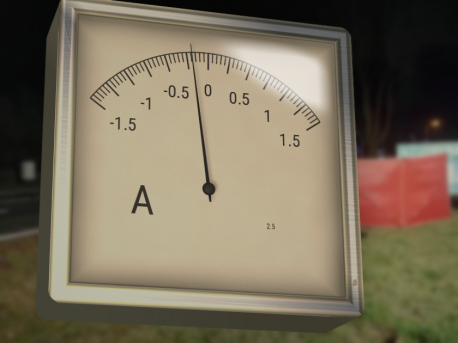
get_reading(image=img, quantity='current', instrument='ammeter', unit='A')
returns -0.2 A
